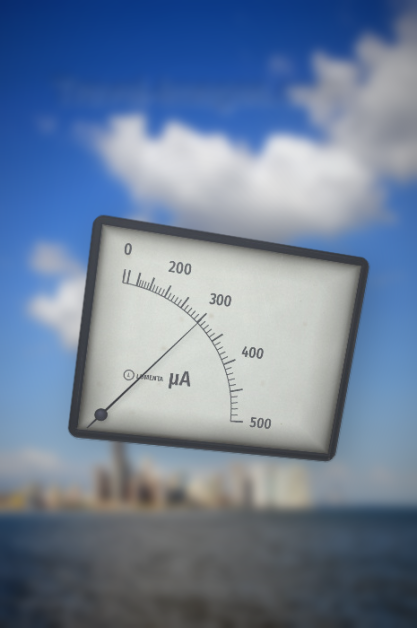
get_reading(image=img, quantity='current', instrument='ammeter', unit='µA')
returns 300 µA
